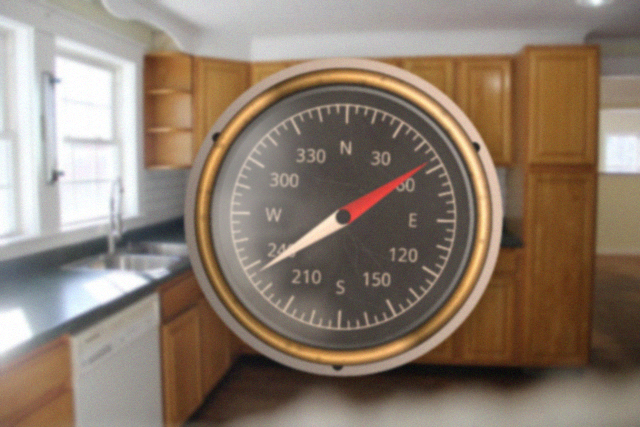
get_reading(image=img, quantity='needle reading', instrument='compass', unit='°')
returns 55 °
